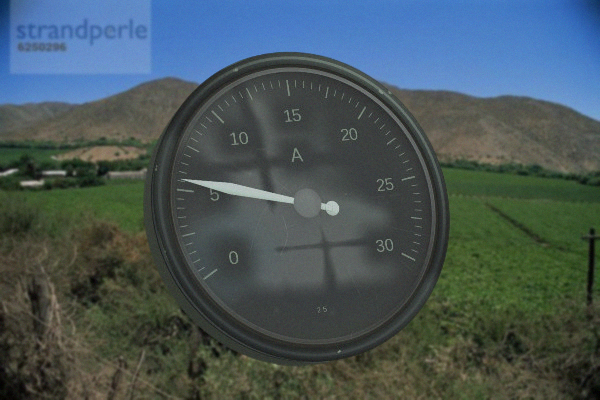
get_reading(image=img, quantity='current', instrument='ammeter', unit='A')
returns 5.5 A
